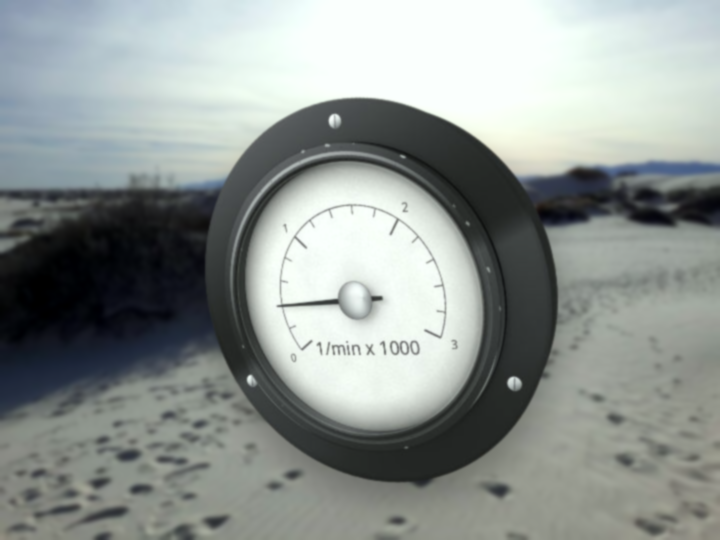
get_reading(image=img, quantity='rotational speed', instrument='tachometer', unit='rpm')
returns 400 rpm
